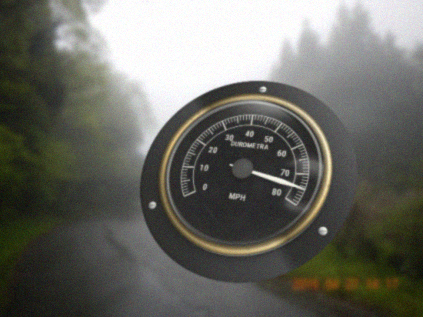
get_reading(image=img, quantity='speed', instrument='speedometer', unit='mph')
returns 75 mph
